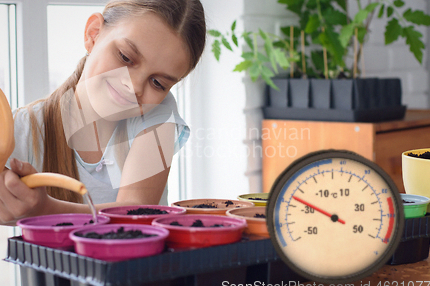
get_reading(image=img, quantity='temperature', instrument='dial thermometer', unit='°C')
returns -25 °C
